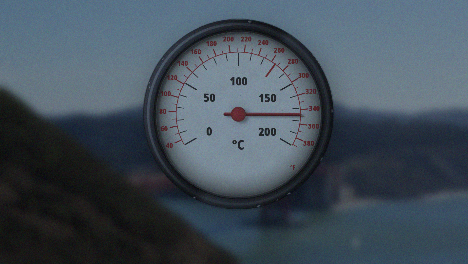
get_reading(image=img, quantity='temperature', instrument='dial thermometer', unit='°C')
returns 175 °C
